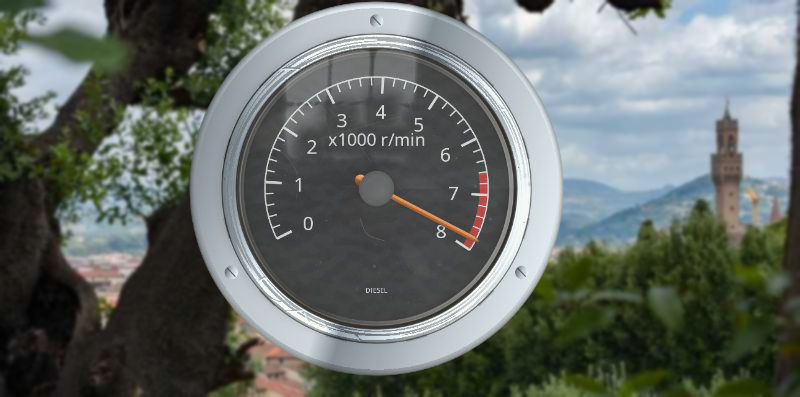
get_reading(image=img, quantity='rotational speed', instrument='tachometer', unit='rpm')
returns 7800 rpm
